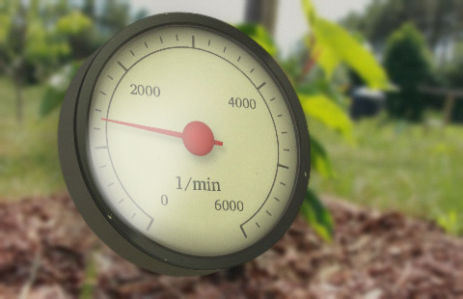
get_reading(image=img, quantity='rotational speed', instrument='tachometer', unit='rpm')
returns 1300 rpm
